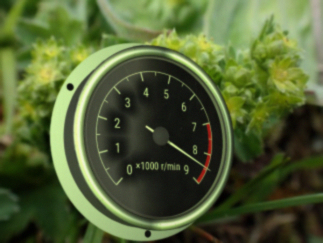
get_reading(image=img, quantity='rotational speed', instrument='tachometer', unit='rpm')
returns 8500 rpm
